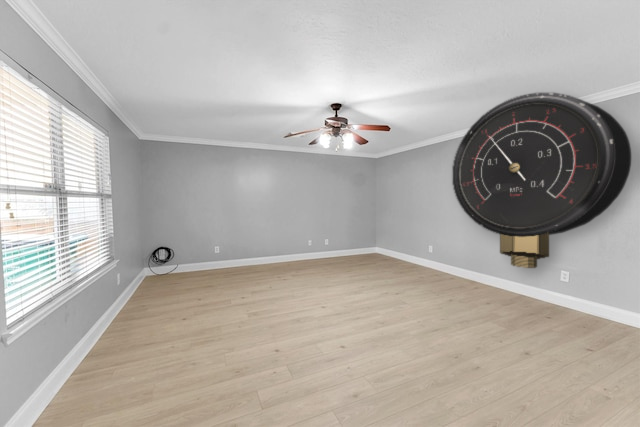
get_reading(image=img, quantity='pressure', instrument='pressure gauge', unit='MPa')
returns 0.15 MPa
